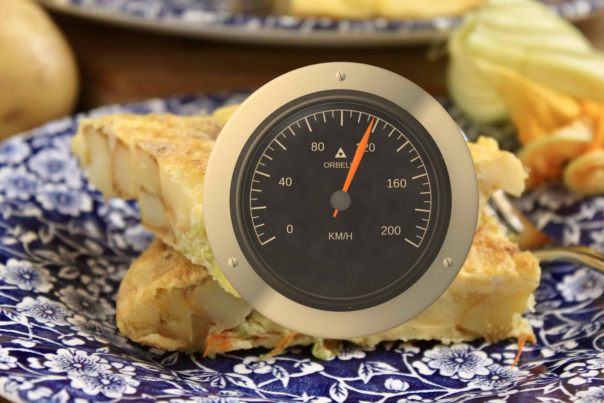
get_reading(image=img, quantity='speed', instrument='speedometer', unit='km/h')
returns 117.5 km/h
